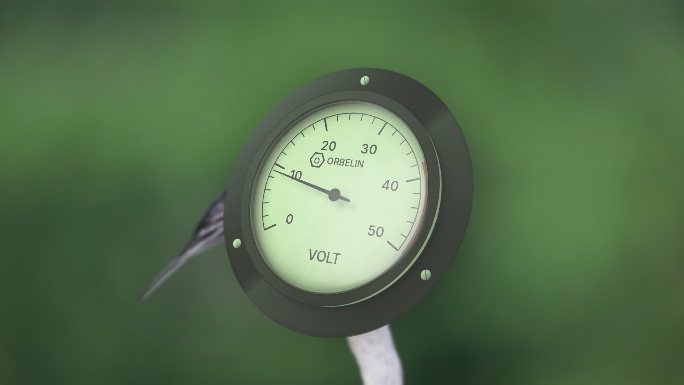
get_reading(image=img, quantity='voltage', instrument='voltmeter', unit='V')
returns 9 V
